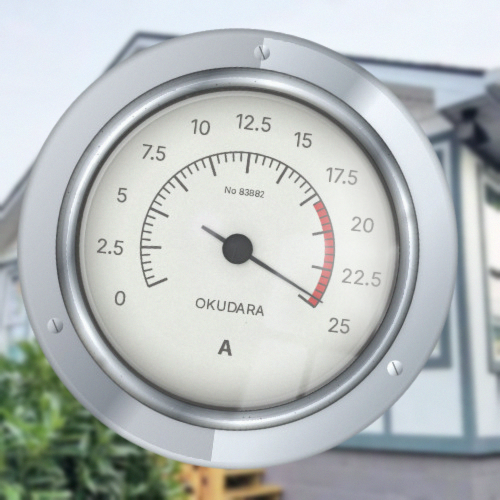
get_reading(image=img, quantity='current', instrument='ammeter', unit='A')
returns 24.5 A
